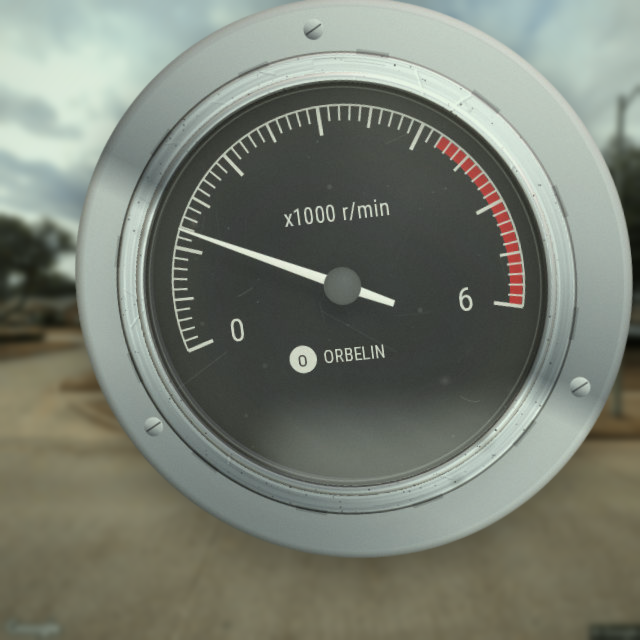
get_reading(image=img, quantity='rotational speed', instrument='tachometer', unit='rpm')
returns 1200 rpm
